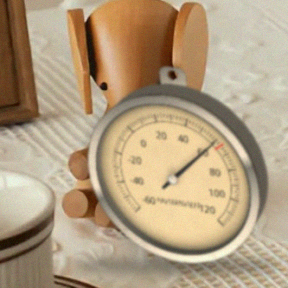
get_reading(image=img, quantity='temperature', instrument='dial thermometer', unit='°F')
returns 60 °F
